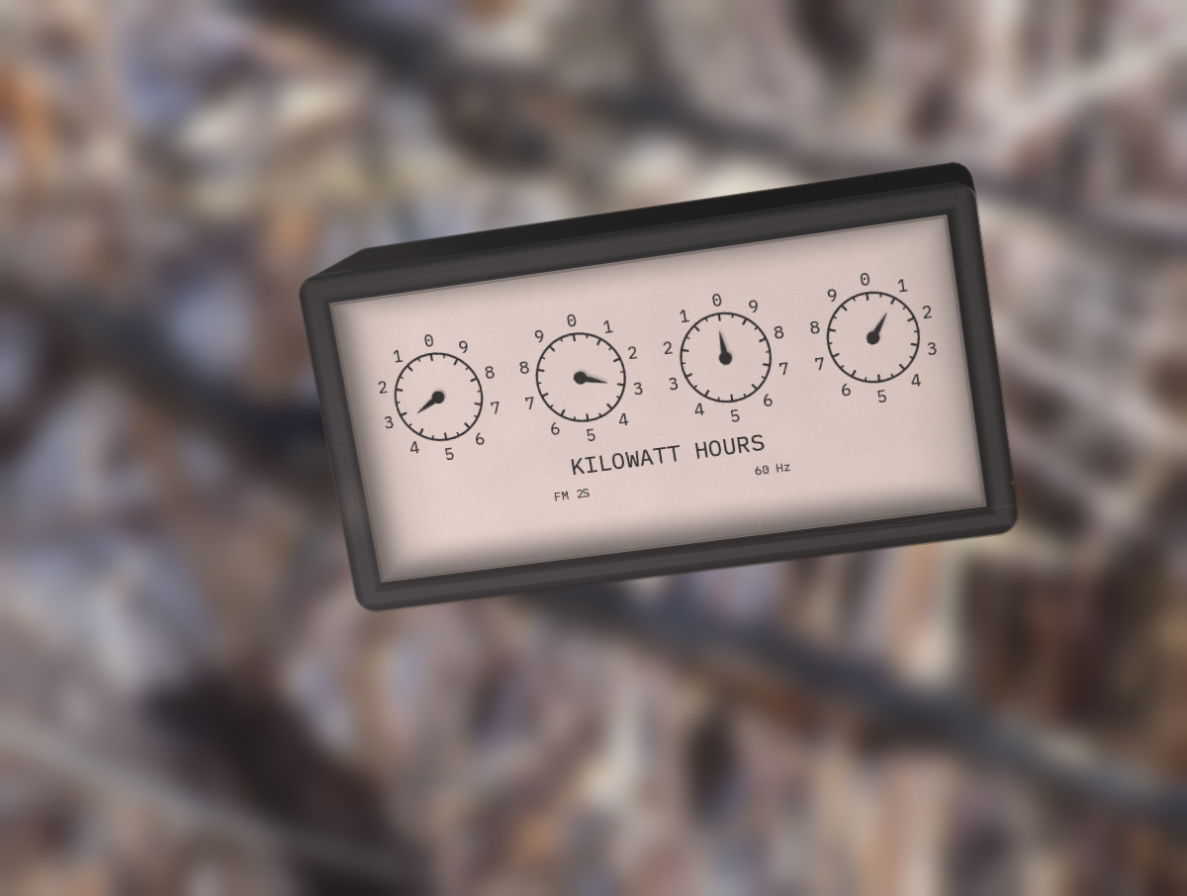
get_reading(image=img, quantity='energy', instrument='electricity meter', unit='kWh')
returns 3301 kWh
